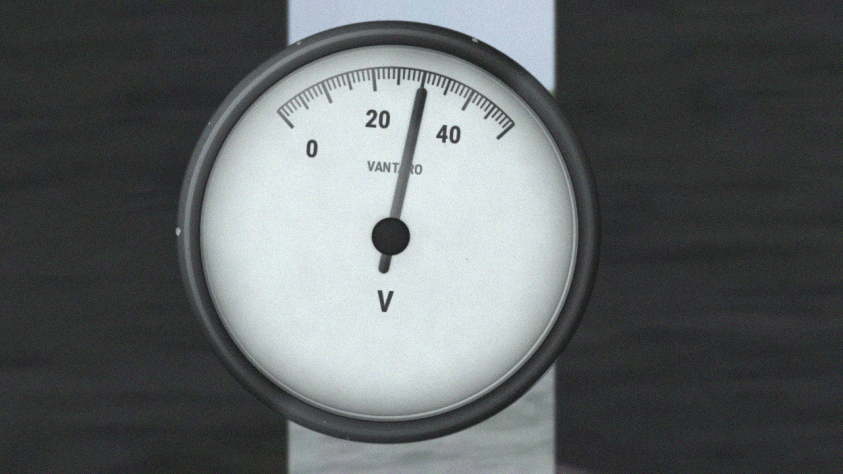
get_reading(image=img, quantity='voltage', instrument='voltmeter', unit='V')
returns 30 V
